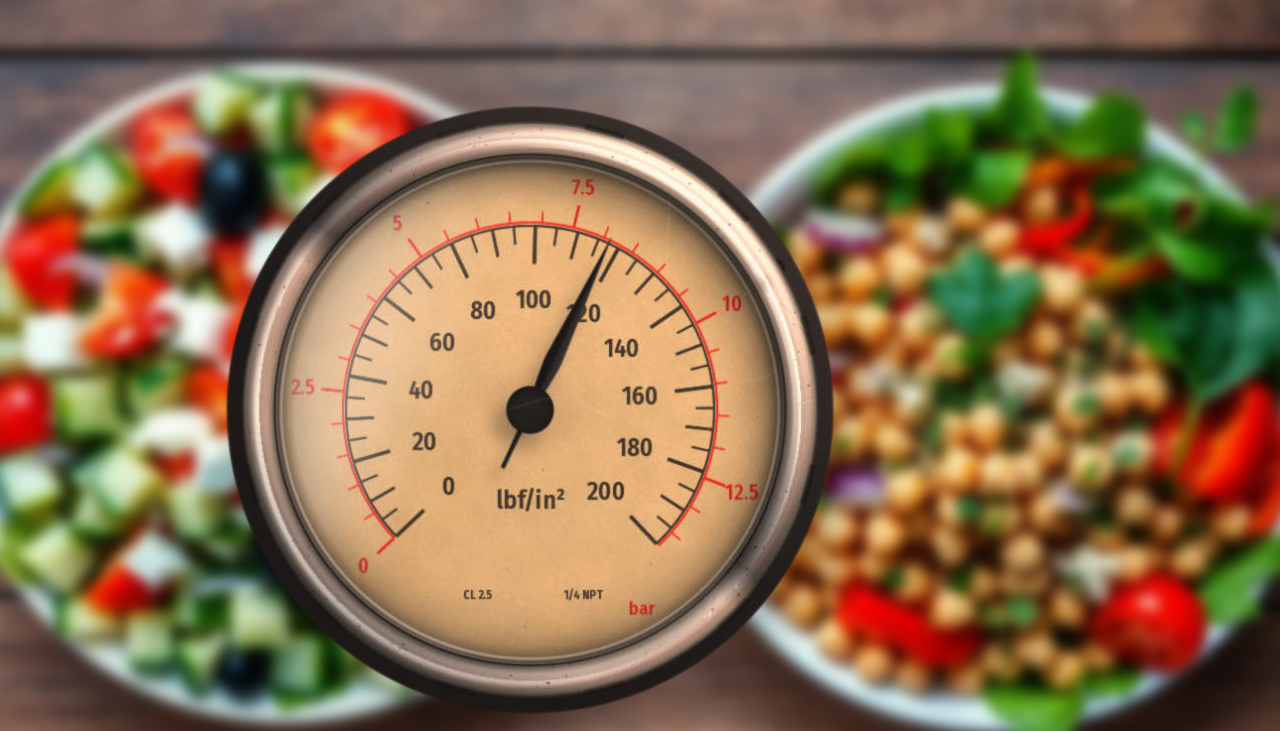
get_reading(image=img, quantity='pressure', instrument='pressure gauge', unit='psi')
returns 117.5 psi
